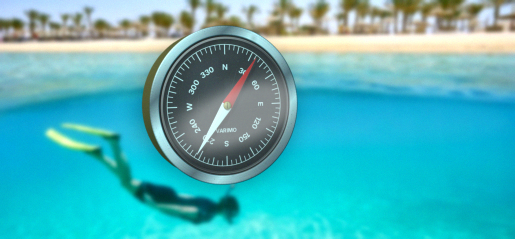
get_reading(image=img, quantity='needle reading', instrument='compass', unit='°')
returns 35 °
